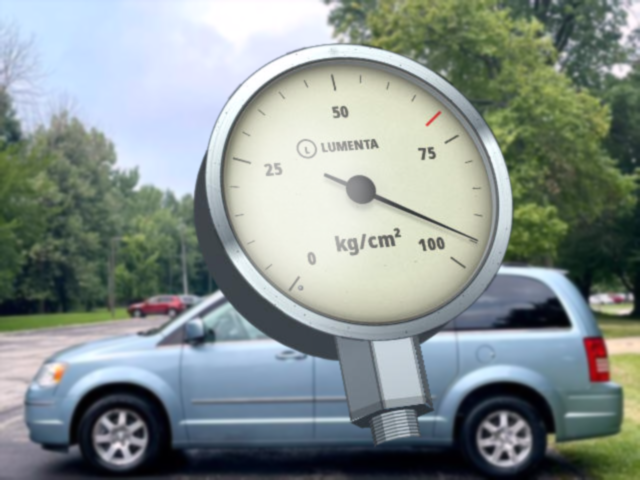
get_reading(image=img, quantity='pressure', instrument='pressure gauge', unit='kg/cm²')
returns 95 kg/cm²
